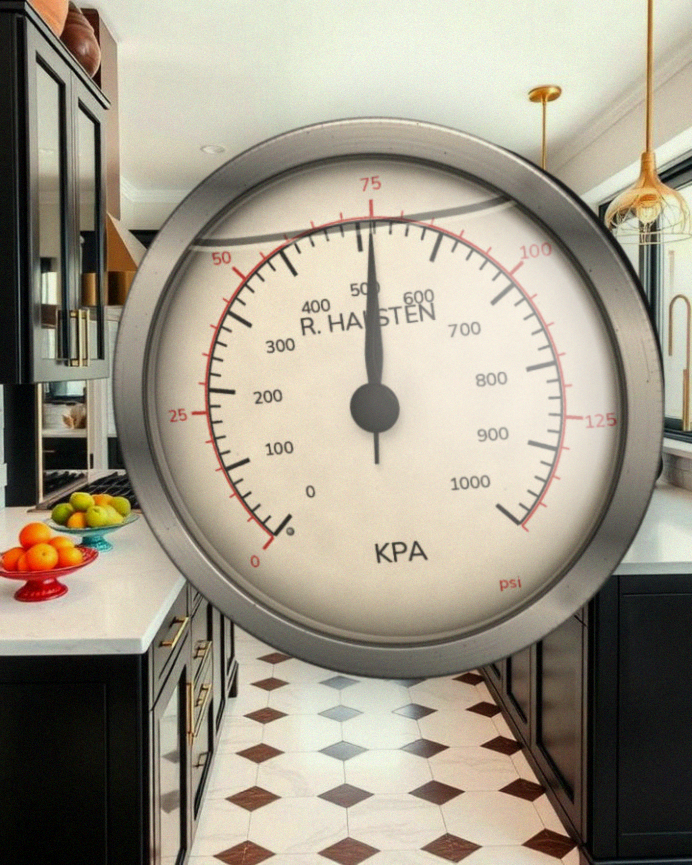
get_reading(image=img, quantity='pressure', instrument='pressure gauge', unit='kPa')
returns 520 kPa
